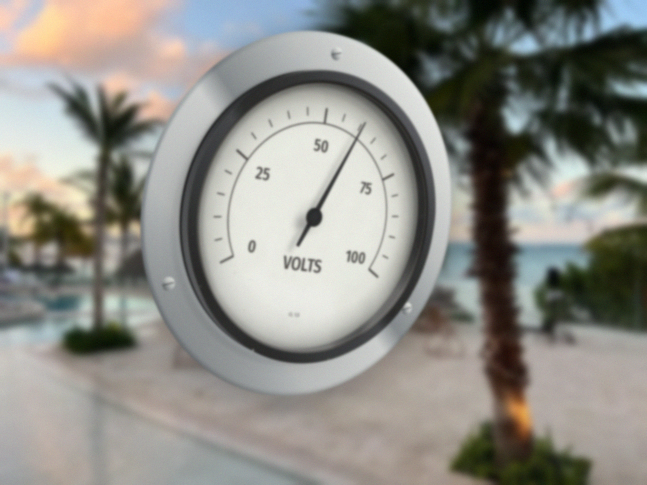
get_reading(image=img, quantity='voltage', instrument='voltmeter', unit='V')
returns 60 V
